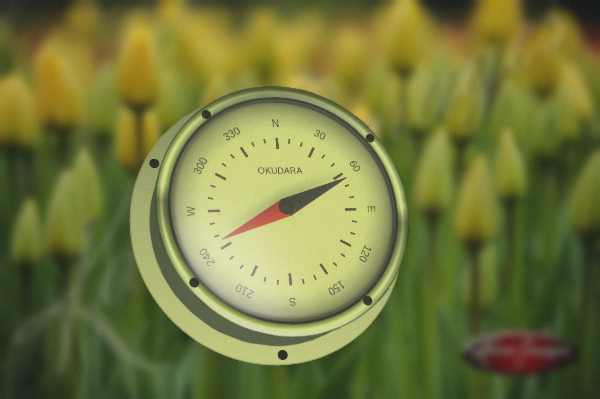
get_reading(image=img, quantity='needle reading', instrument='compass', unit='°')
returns 245 °
